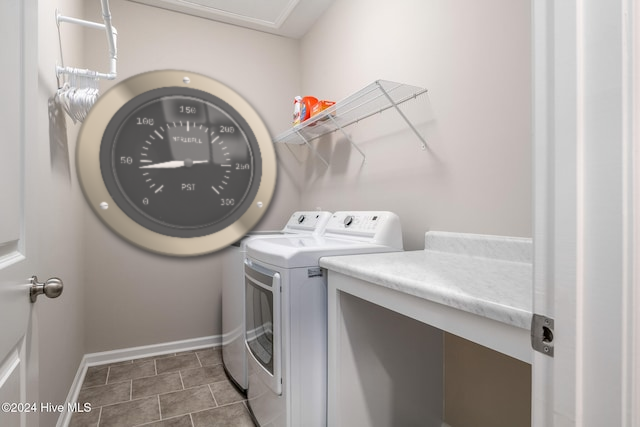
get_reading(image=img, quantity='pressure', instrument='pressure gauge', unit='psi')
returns 40 psi
